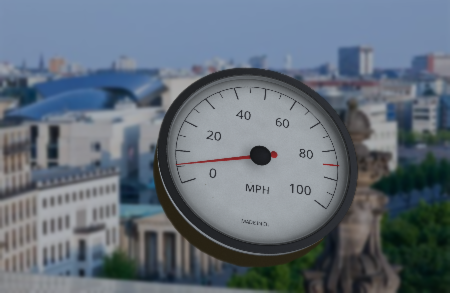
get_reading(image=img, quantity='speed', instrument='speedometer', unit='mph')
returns 5 mph
